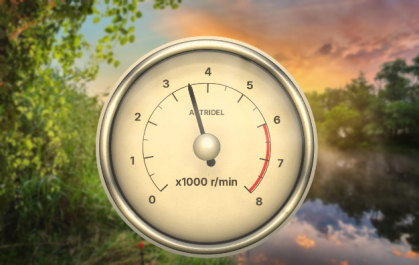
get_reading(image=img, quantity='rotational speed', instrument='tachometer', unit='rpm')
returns 3500 rpm
